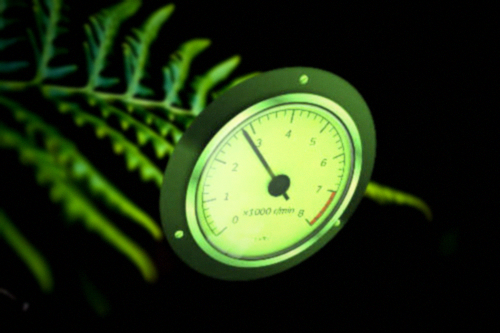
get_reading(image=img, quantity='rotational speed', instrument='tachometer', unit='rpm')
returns 2800 rpm
